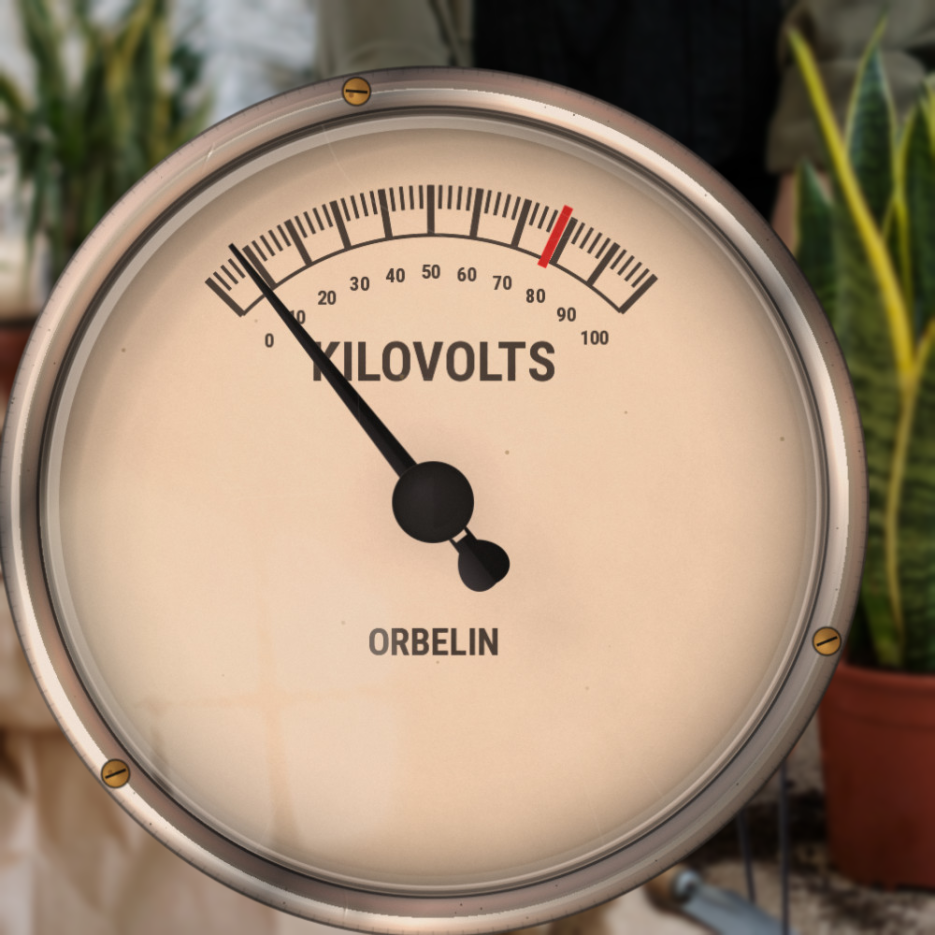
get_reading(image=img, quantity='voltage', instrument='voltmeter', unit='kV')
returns 8 kV
